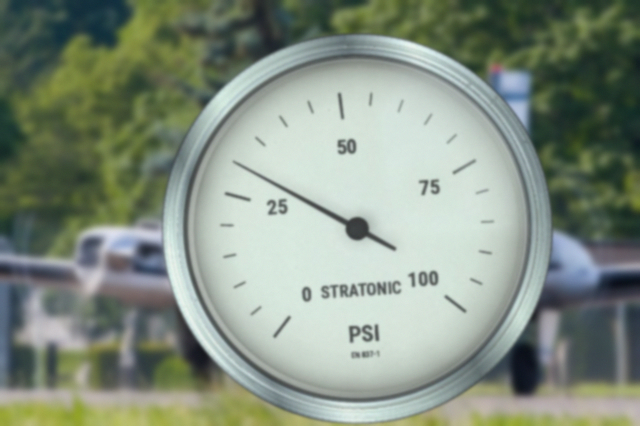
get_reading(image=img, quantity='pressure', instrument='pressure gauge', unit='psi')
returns 30 psi
